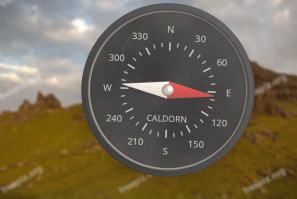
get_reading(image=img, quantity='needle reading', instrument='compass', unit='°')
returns 95 °
